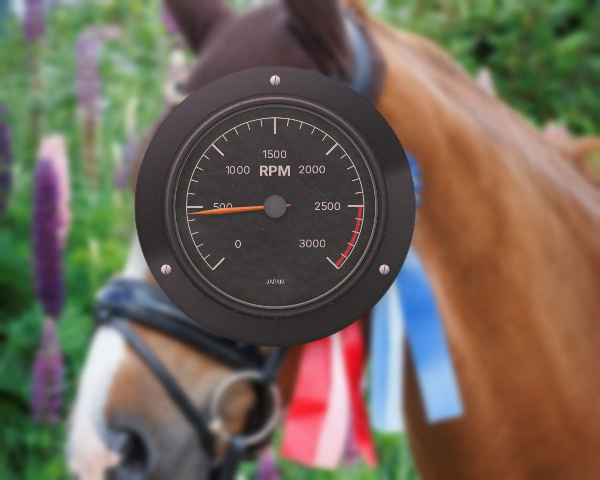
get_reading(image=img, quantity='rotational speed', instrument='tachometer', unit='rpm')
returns 450 rpm
